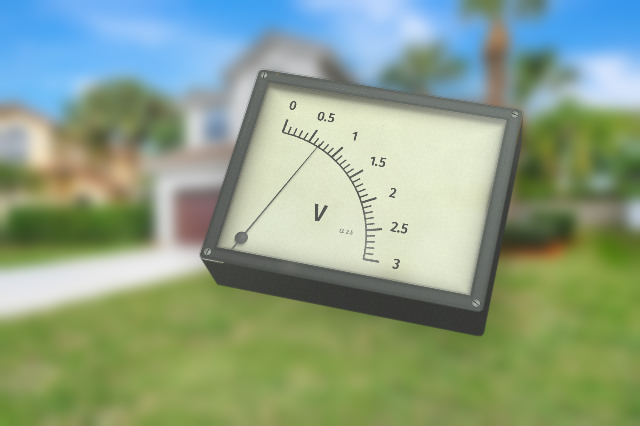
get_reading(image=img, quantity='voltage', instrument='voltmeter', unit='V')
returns 0.7 V
